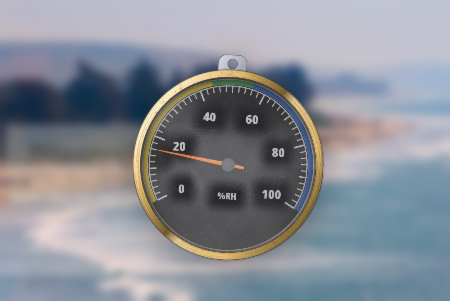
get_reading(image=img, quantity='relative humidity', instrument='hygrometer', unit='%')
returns 16 %
